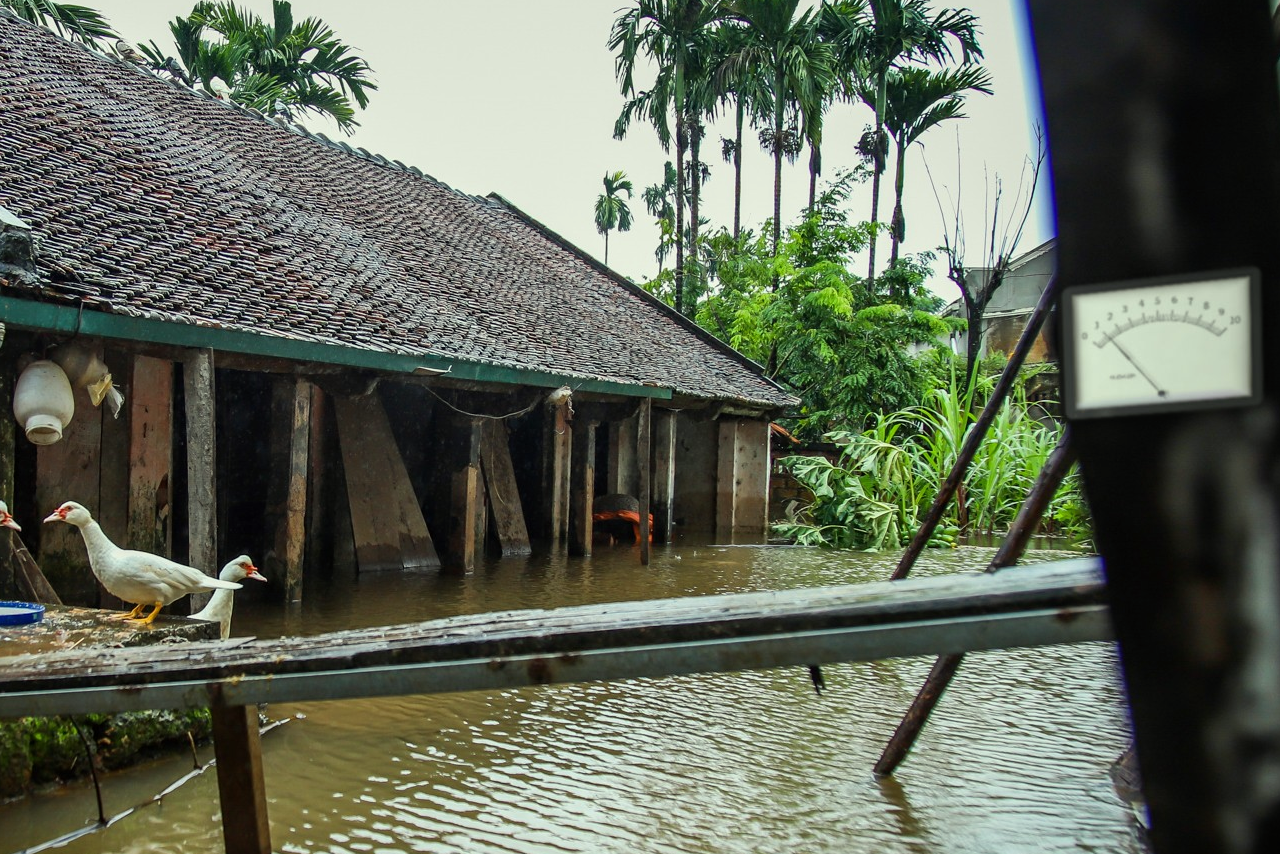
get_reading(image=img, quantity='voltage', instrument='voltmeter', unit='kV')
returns 1 kV
